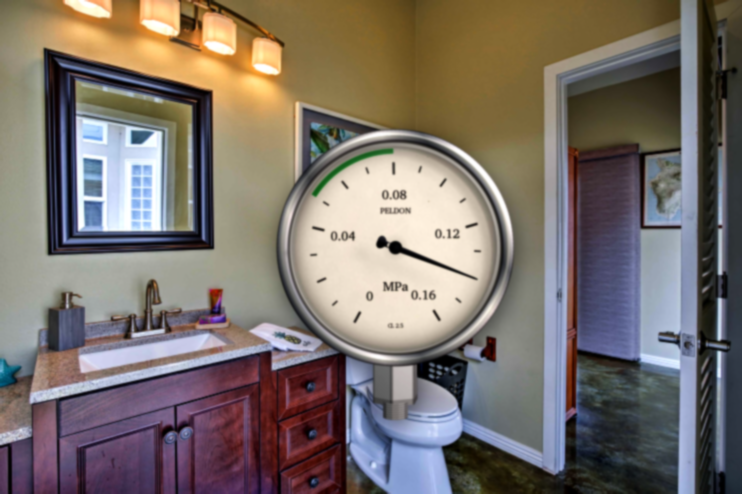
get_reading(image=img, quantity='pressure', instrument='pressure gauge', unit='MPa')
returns 0.14 MPa
